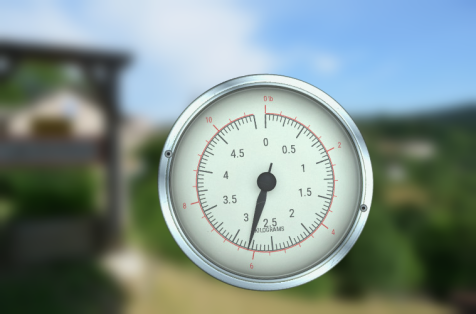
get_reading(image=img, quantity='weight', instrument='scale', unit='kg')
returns 2.8 kg
